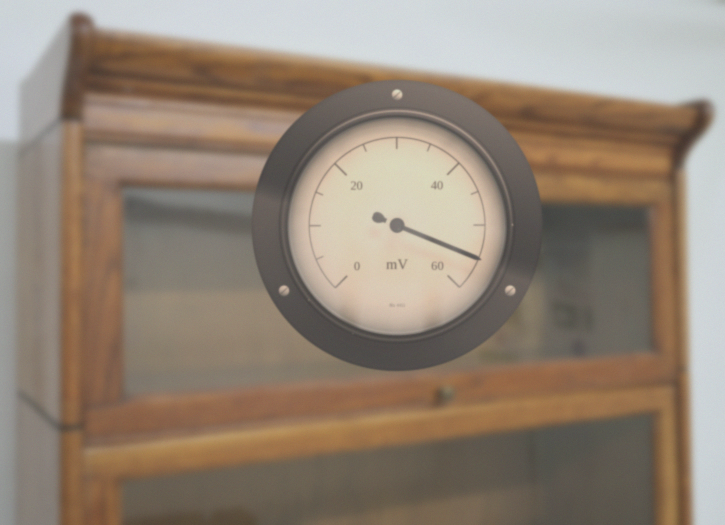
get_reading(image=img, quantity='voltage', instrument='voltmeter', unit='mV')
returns 55 mV
